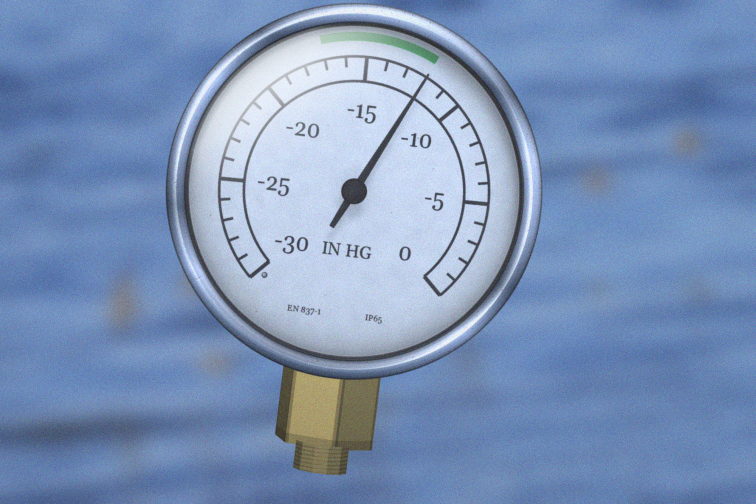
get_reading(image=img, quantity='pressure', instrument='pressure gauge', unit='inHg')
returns -12 inHg
